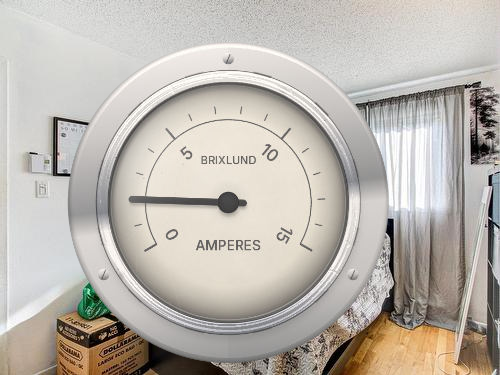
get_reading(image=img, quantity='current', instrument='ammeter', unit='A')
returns 2 A
